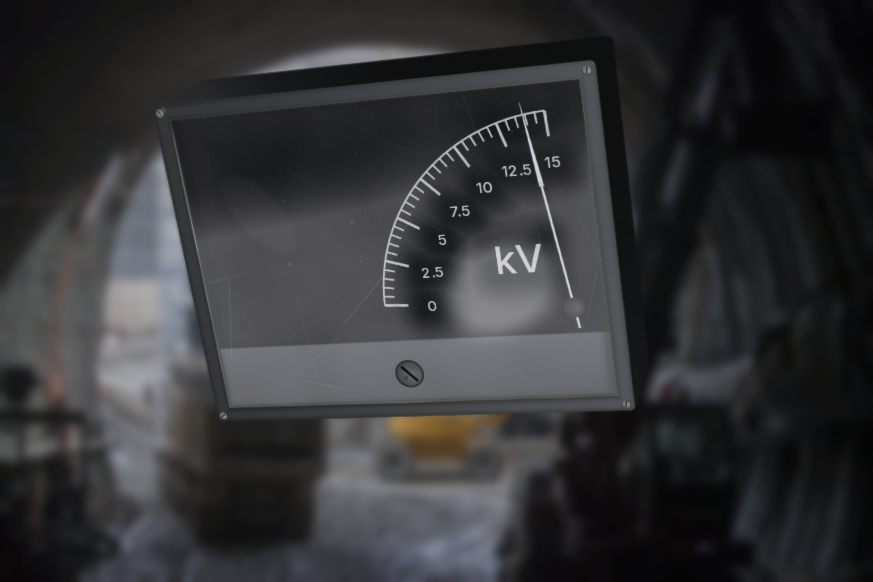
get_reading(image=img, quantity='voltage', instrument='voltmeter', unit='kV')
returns 14 kV
